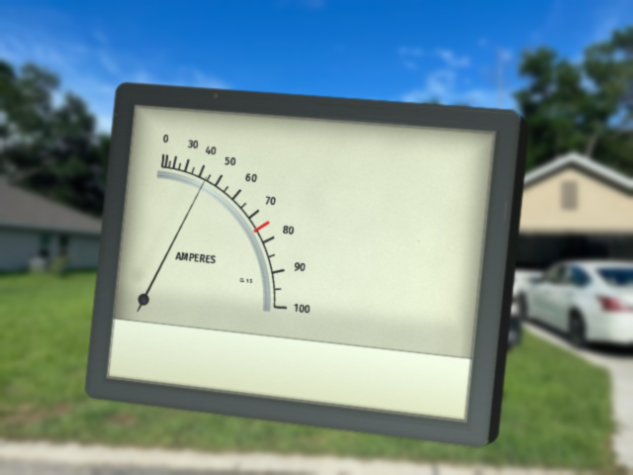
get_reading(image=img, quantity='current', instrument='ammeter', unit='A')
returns 45 A
